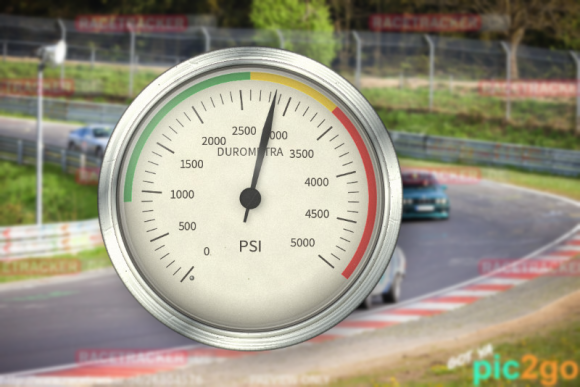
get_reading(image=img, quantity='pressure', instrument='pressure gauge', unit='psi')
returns 2850 psi
